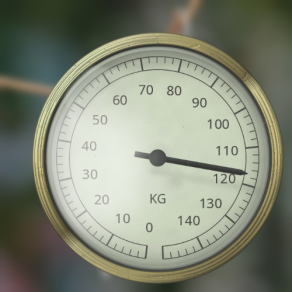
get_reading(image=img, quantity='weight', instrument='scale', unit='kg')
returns 117 kg
